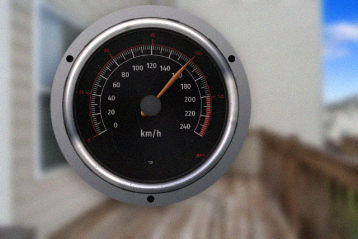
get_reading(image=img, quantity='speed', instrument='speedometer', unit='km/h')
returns 160 km/h
